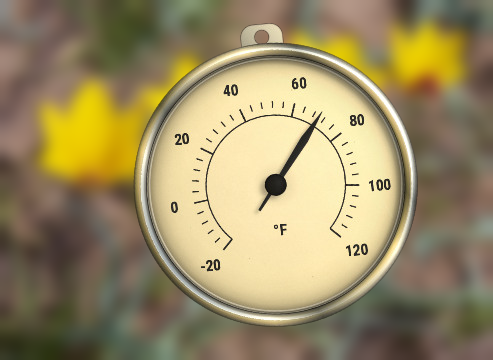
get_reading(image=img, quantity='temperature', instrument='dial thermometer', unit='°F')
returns 70 °F
